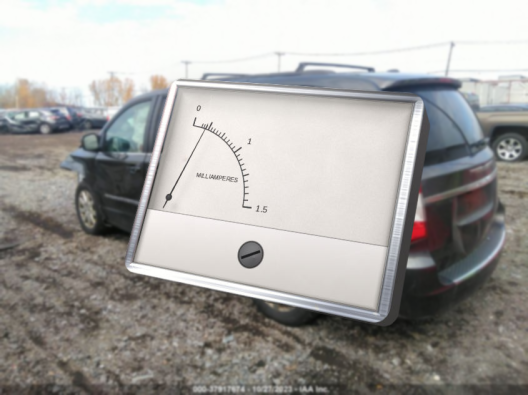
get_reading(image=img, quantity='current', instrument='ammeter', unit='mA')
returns 0.5 mA
